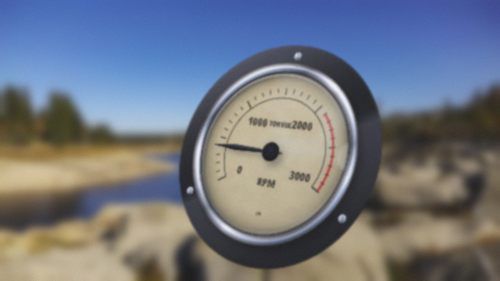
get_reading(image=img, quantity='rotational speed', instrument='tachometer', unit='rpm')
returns 400 rpm
